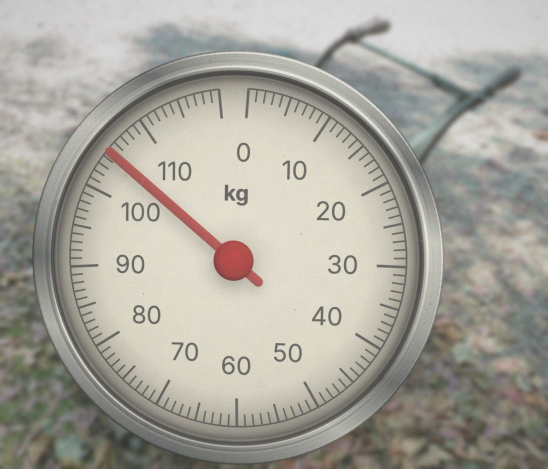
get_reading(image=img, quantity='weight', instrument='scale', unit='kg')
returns 105 kg
